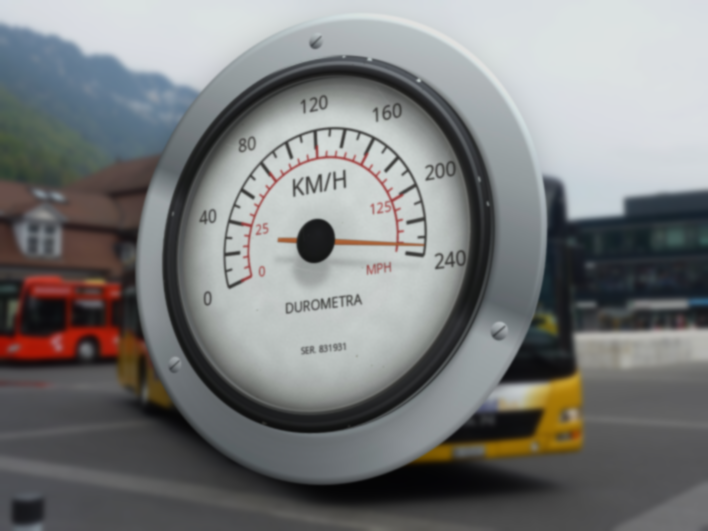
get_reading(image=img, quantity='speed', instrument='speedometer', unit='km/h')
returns 235 km/h
